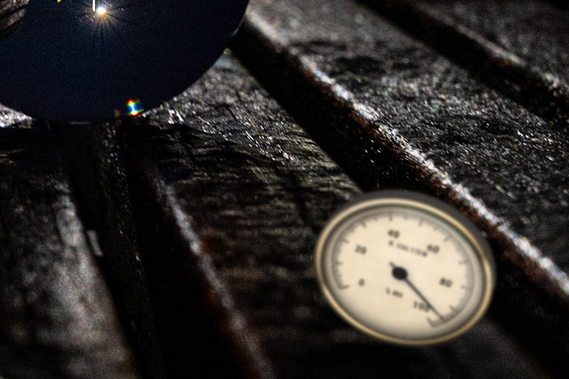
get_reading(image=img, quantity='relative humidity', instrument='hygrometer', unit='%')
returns 95 %
